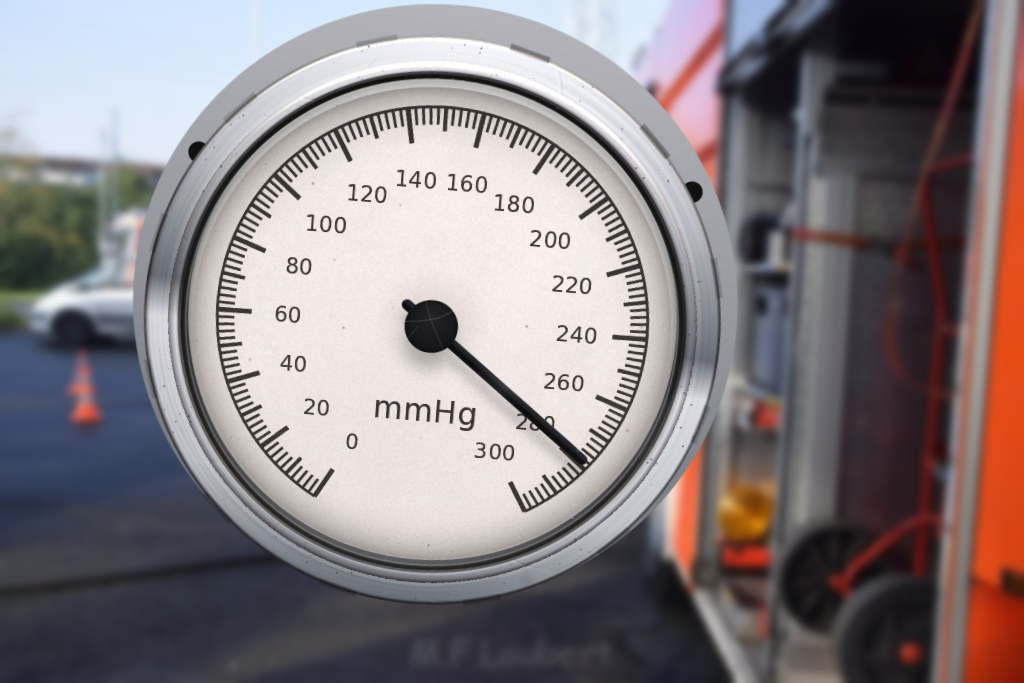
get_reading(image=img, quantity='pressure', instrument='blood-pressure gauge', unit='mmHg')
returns 278 mmHg
